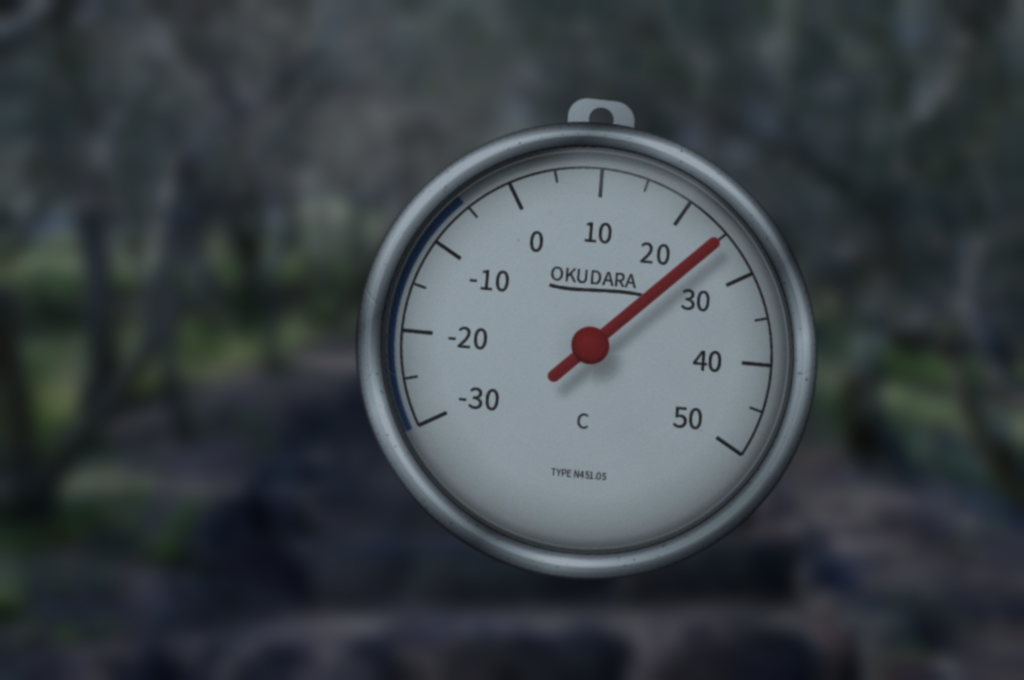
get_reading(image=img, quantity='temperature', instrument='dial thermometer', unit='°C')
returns 25 °C
